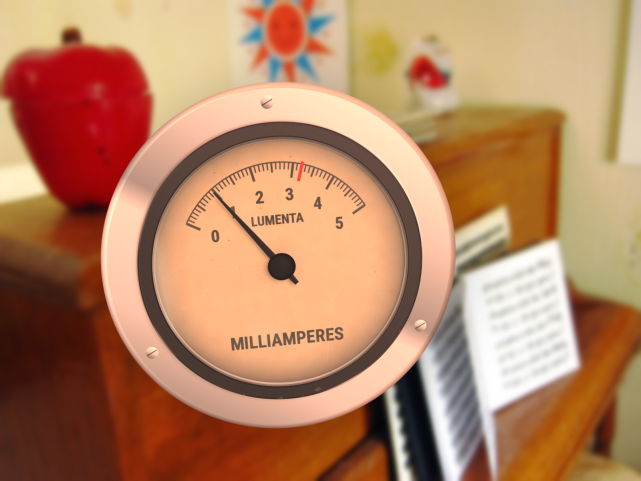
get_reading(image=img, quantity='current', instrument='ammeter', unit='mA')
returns 1 mA
